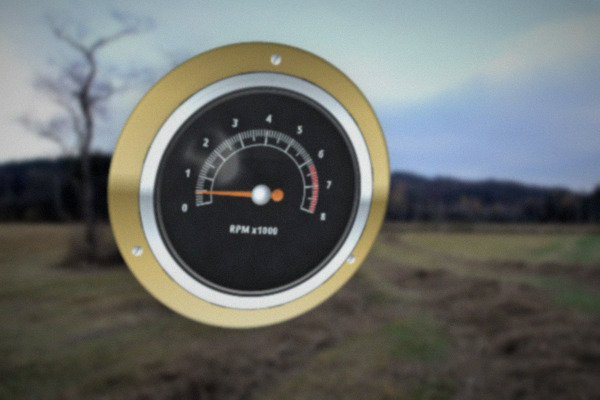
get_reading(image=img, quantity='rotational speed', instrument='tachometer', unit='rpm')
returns 500 rpm
